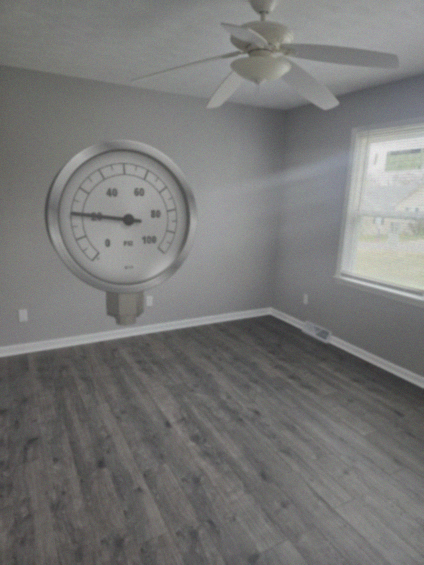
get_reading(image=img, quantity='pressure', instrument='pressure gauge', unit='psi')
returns 20 psi
